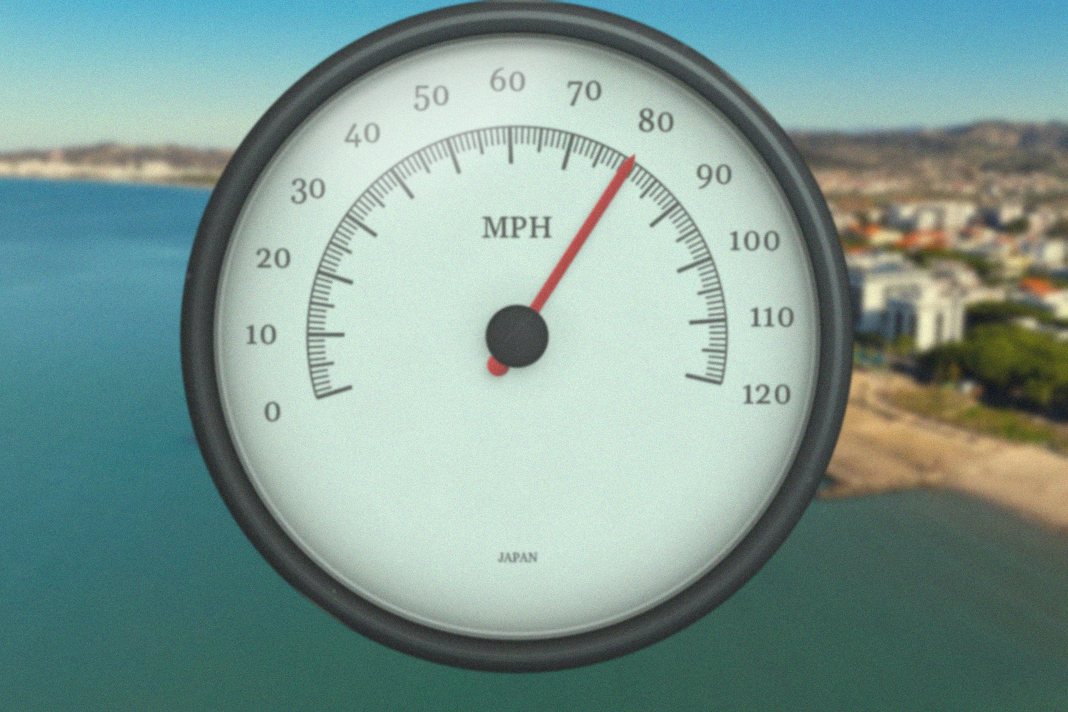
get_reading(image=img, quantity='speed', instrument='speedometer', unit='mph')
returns 80 mph
